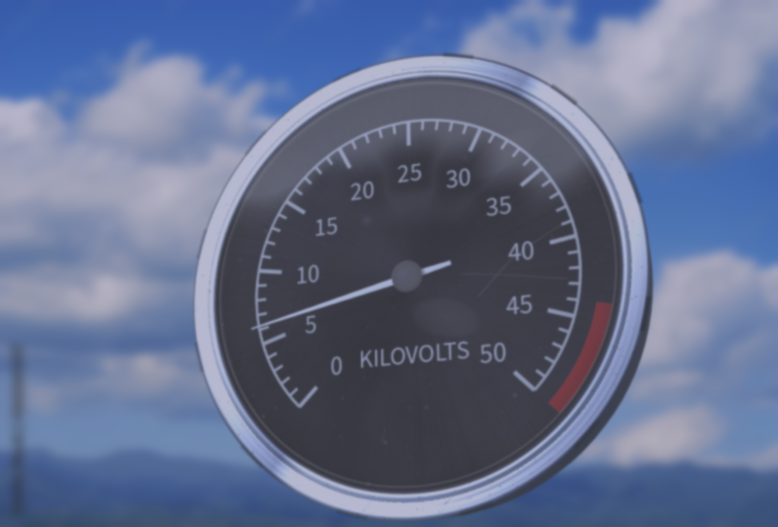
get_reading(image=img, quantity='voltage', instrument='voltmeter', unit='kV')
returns 6 kV
